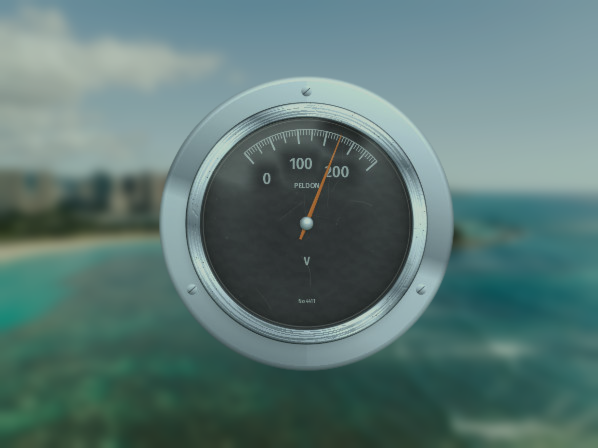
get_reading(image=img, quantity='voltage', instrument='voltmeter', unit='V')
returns 175 V
